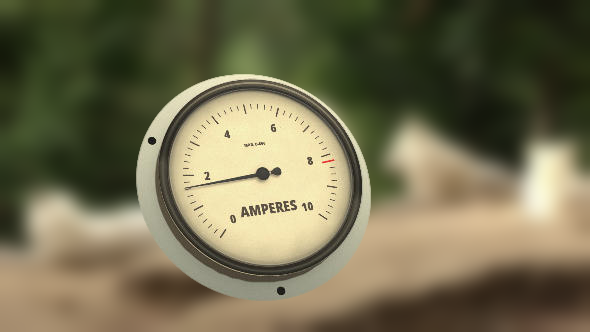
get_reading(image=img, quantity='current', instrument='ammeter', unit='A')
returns 1.6 A
